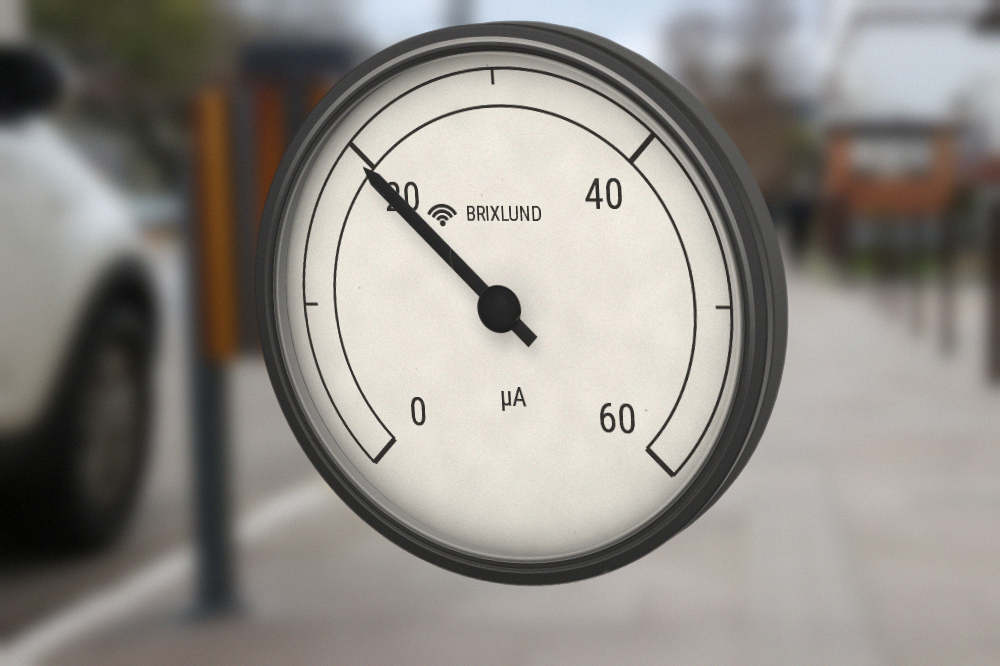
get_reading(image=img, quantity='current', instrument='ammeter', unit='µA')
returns 20 µA
